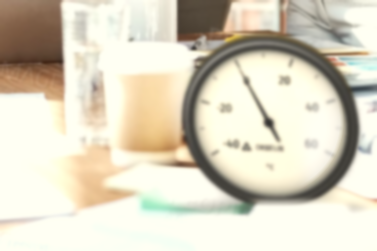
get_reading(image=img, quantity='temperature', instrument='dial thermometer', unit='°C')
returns 0 °C
